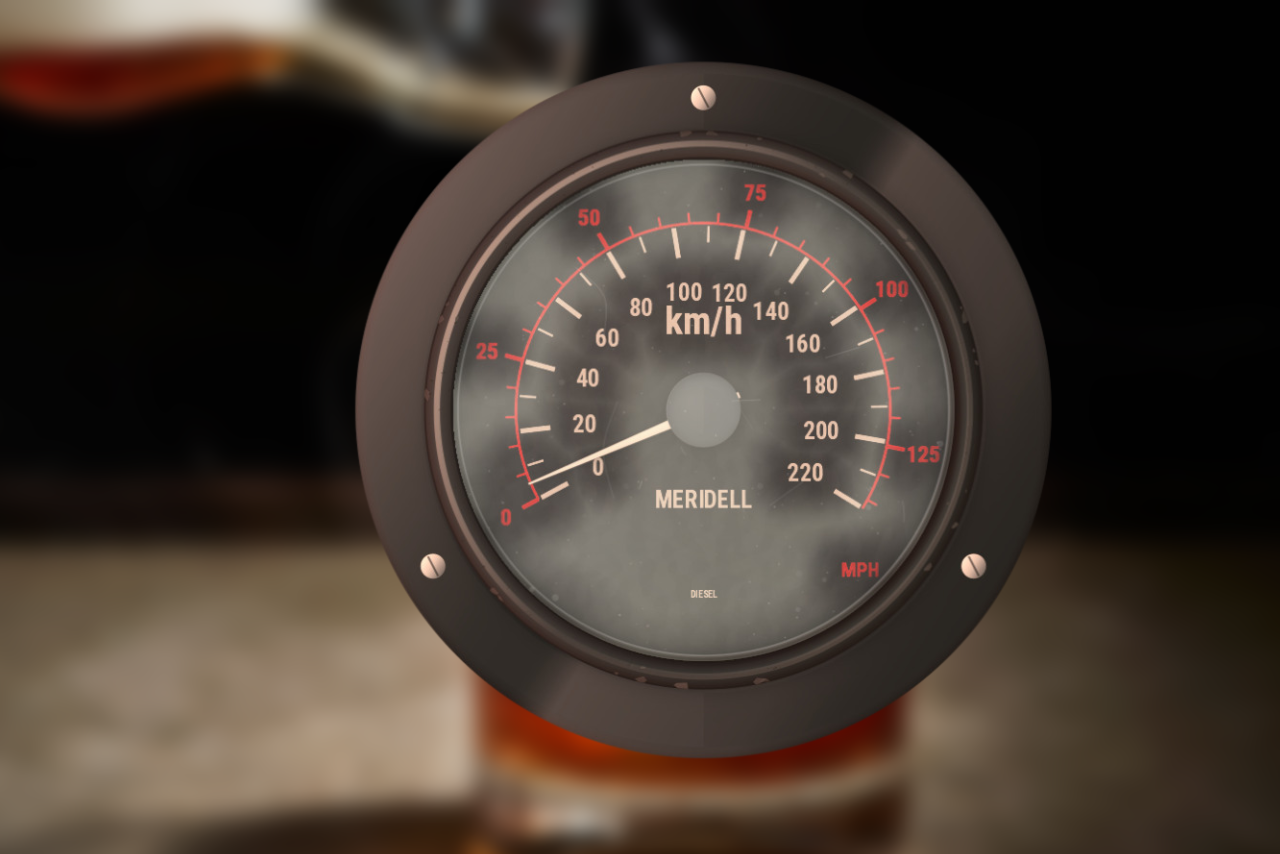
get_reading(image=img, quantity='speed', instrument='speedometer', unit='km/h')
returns 5 km/h
